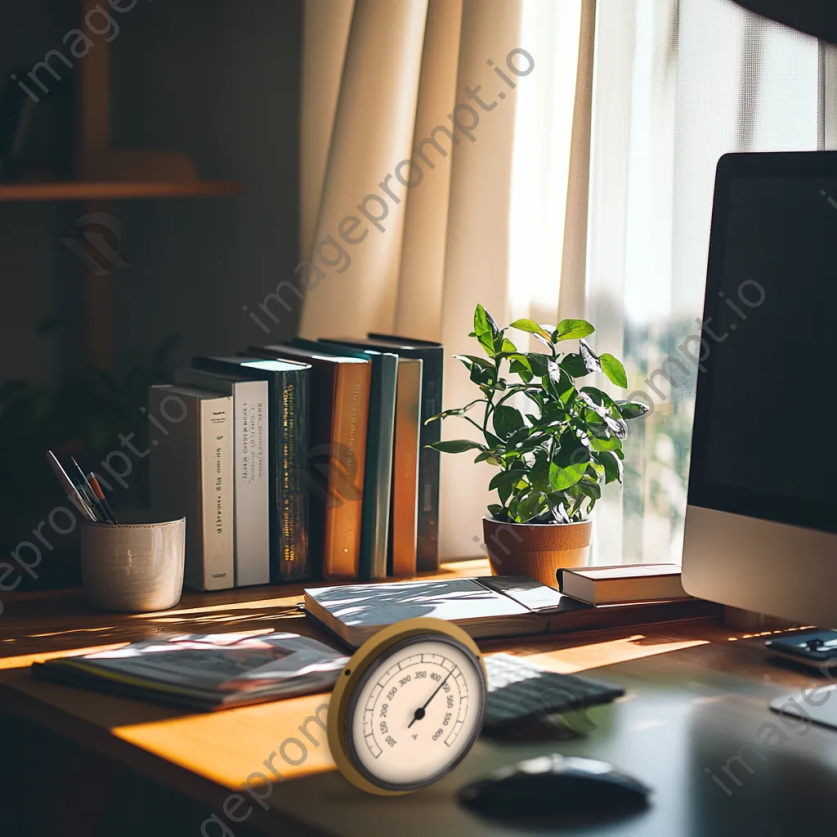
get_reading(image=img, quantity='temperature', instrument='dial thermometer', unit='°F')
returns 425 °F
